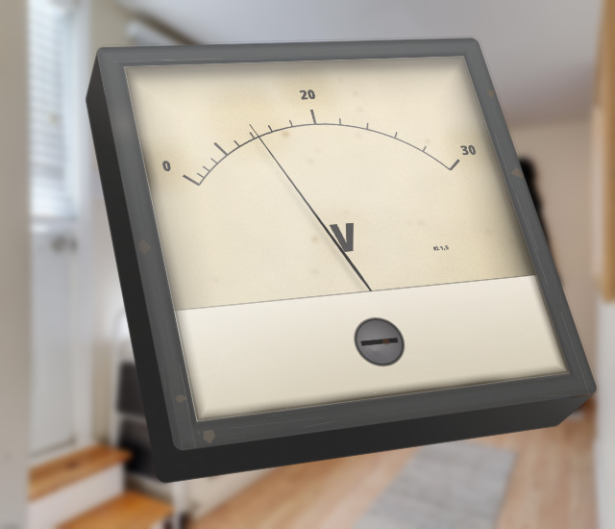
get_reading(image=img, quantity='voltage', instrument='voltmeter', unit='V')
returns 14 V
